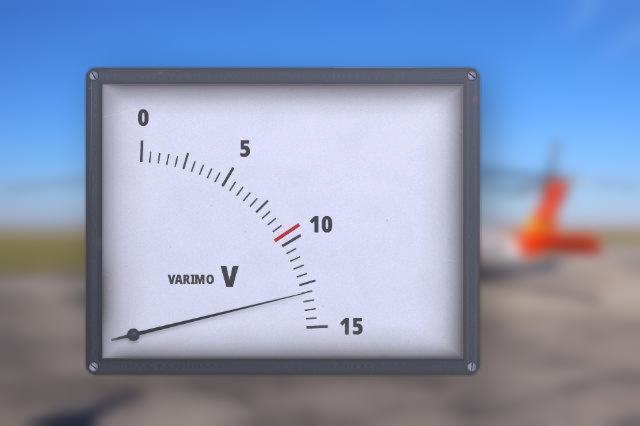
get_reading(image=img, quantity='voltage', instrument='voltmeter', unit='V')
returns 13 V
